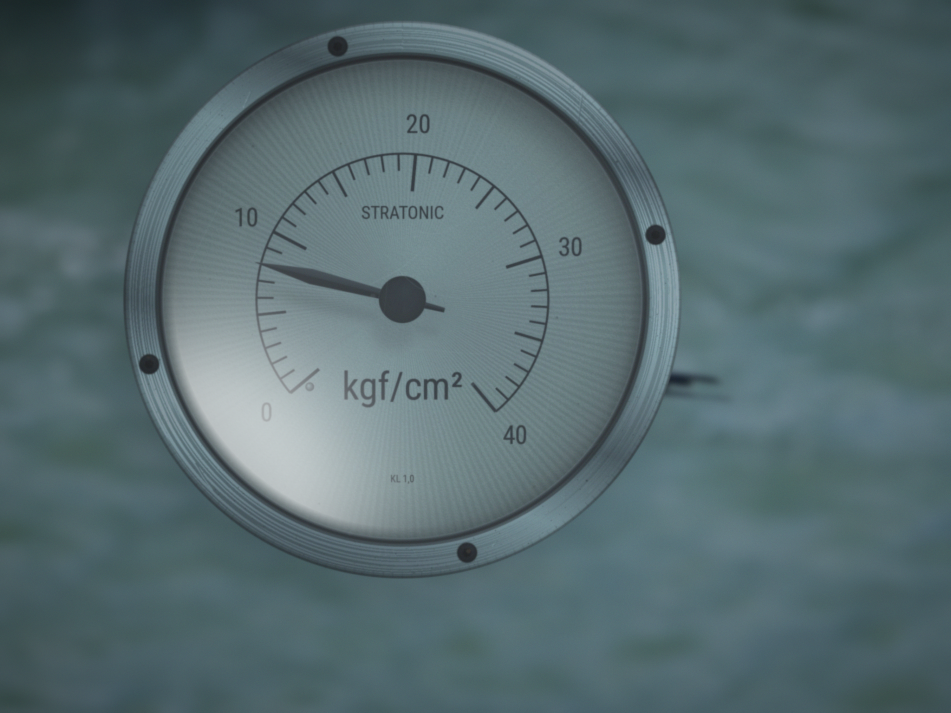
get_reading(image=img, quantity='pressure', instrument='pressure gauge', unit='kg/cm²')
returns 8 kg/cm²
